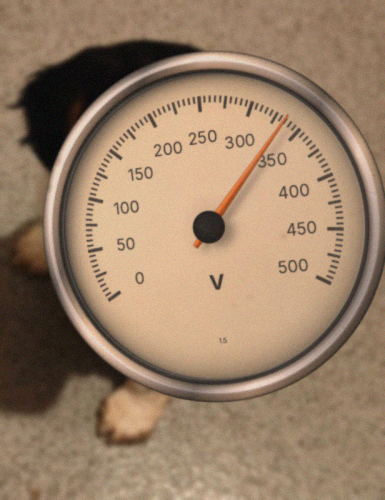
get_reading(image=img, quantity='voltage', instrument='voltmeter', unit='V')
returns 335 V
